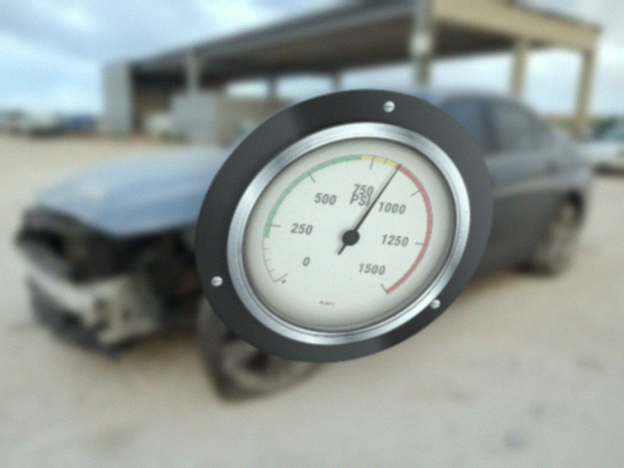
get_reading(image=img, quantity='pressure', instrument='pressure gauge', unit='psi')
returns 850 psi
